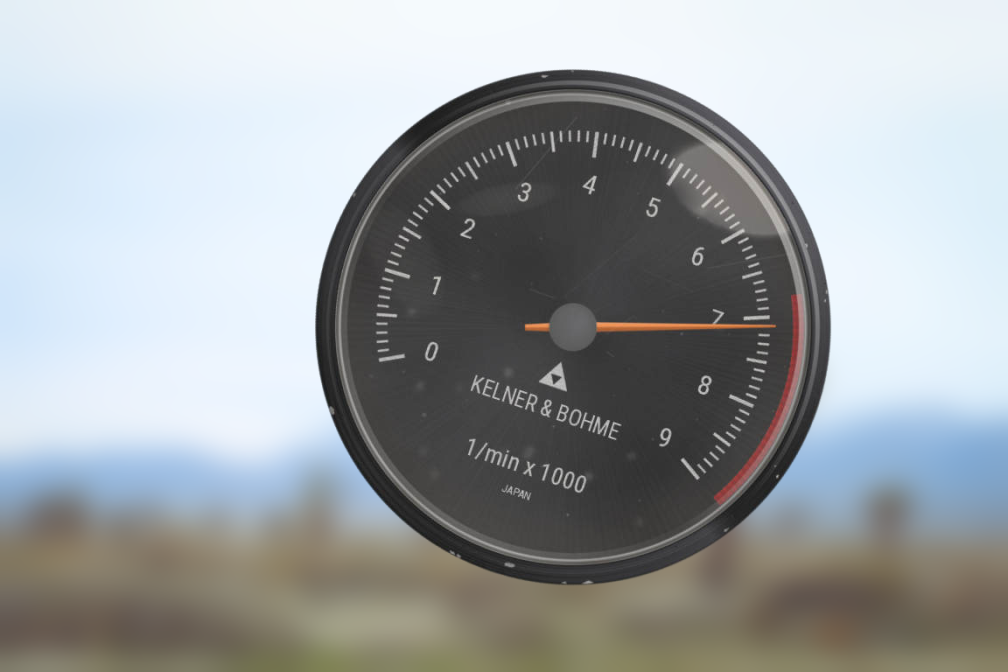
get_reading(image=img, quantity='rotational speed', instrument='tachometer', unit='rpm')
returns 7100 rpm
